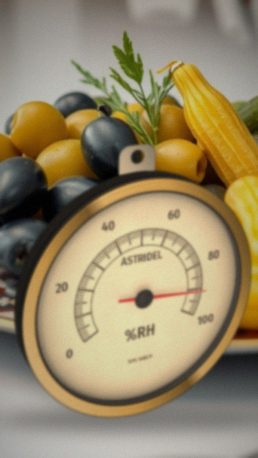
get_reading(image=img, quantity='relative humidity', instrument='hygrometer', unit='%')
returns 90 %
